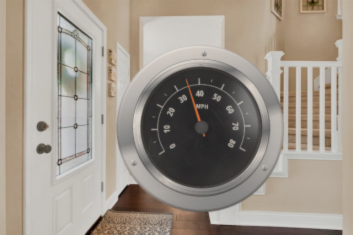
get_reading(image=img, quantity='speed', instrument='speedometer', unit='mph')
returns 35 mph
